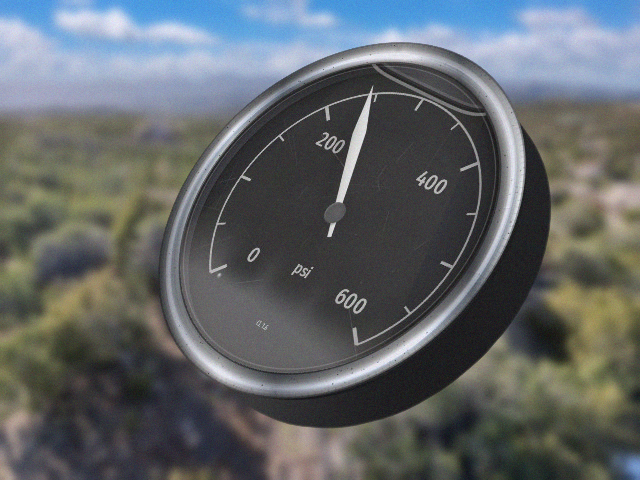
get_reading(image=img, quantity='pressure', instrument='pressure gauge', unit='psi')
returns 250 psi
